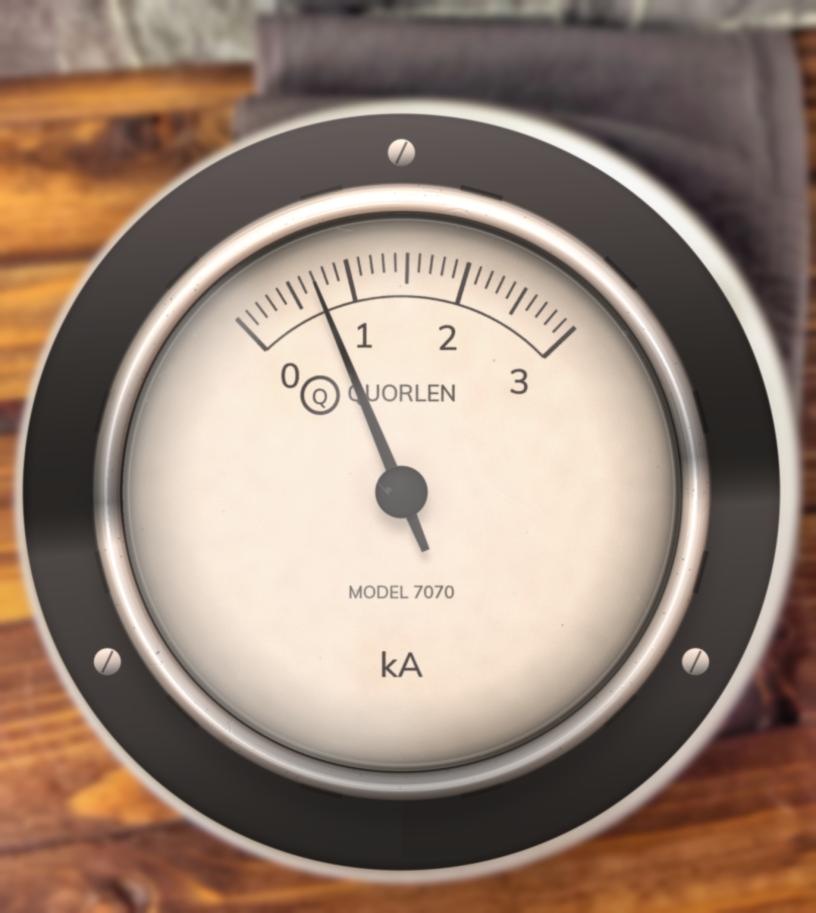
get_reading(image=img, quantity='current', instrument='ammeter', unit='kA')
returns 0.7 kA
